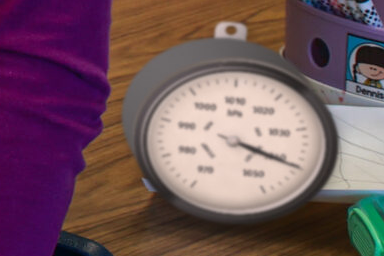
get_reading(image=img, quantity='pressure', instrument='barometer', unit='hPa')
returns 1040 hPa
